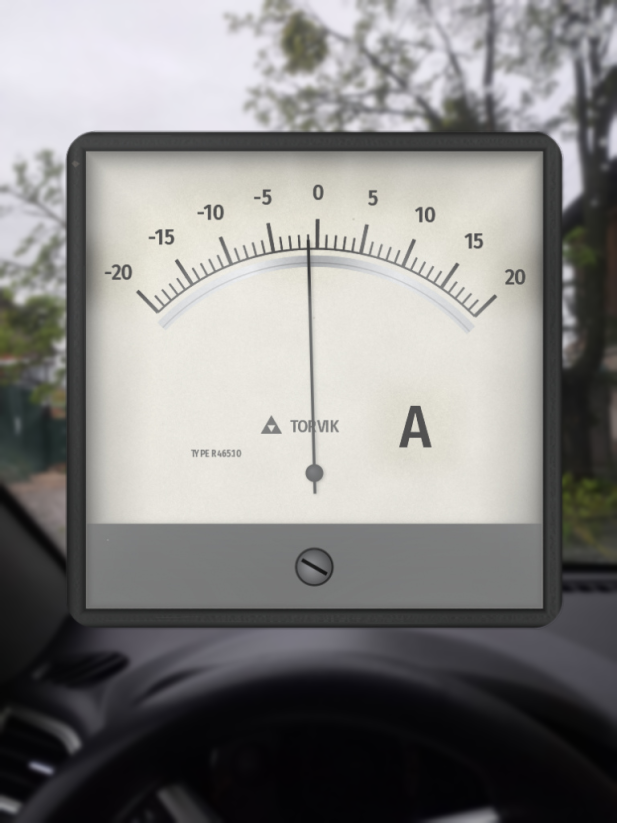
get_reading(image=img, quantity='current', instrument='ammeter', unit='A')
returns -1 A
